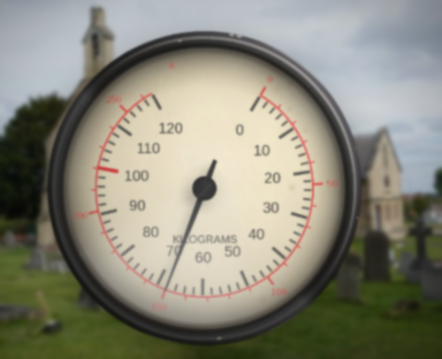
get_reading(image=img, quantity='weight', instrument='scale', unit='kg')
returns 68 kg
